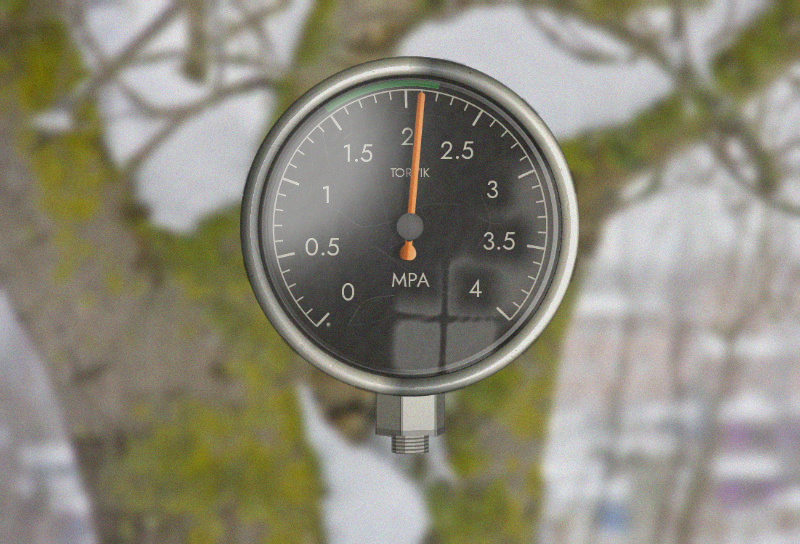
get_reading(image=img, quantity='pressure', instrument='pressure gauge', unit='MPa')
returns 2.1 MPa
